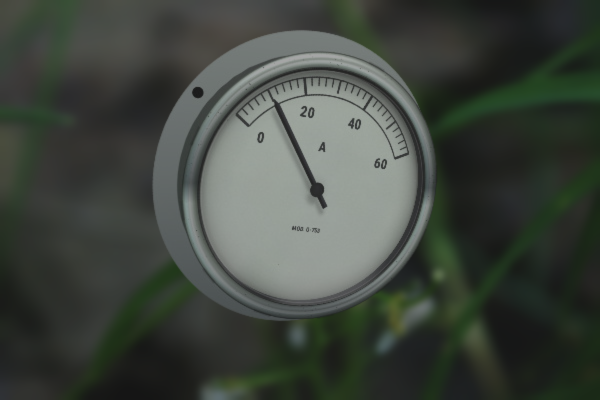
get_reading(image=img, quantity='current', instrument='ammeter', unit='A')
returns 10 A
